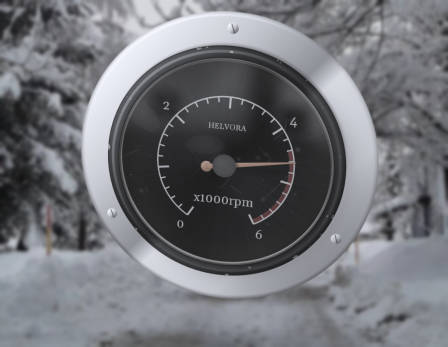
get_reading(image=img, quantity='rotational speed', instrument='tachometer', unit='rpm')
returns 4600 rpm
